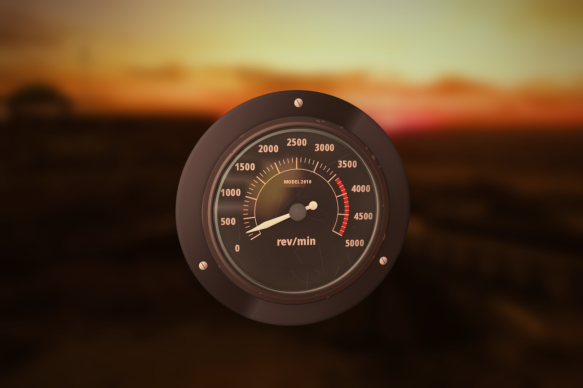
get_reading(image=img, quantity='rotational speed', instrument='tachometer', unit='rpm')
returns 200 rpm
